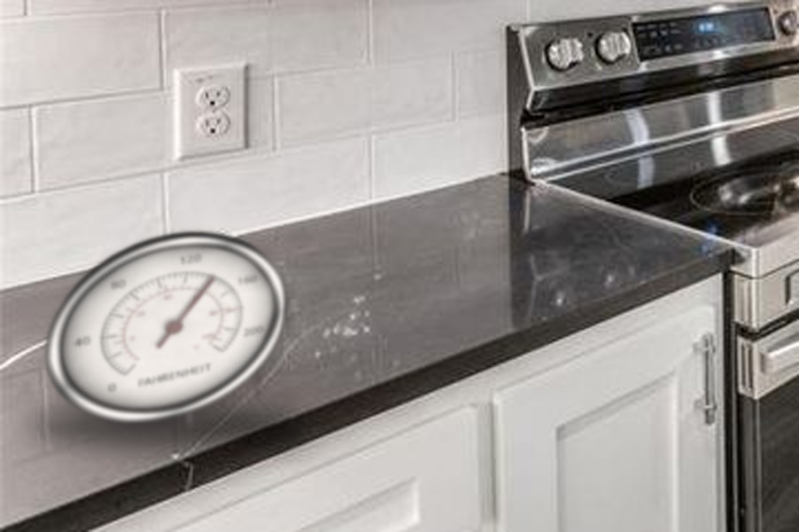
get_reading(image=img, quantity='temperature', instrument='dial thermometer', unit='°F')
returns 140 °F
